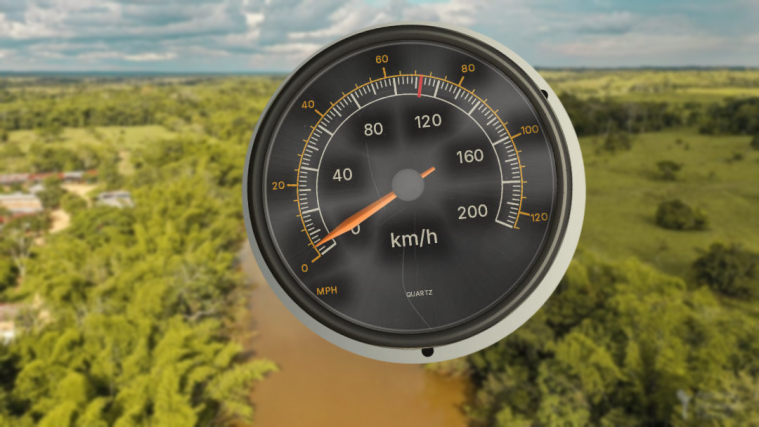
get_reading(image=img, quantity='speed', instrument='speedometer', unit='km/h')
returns 4 km/h
